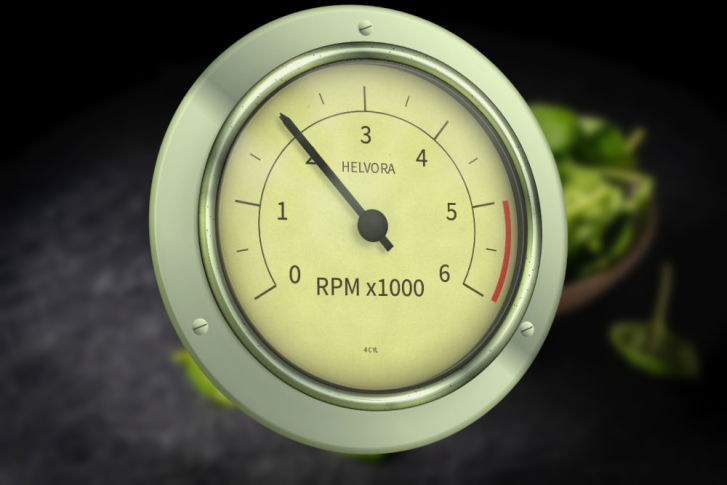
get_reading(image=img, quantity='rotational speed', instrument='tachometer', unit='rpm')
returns 2000 rpm
